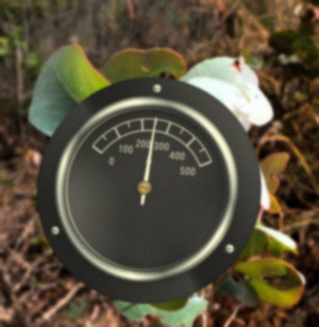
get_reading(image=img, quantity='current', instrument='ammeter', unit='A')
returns 250 A
